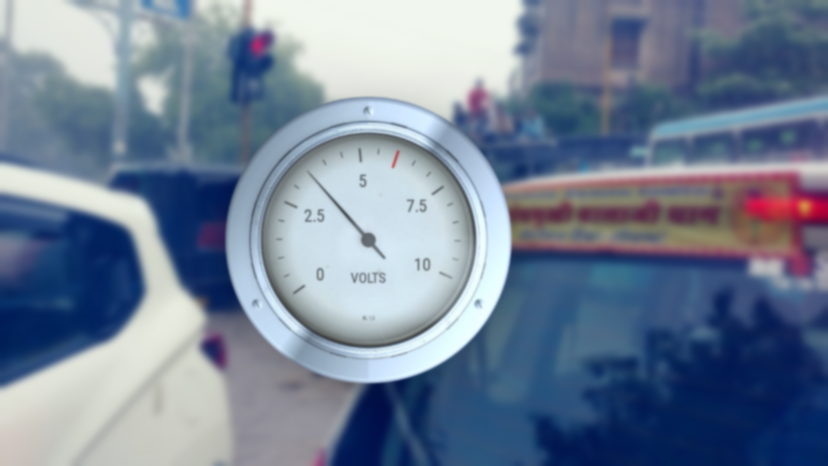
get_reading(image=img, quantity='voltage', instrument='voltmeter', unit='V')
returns 3.5 V
